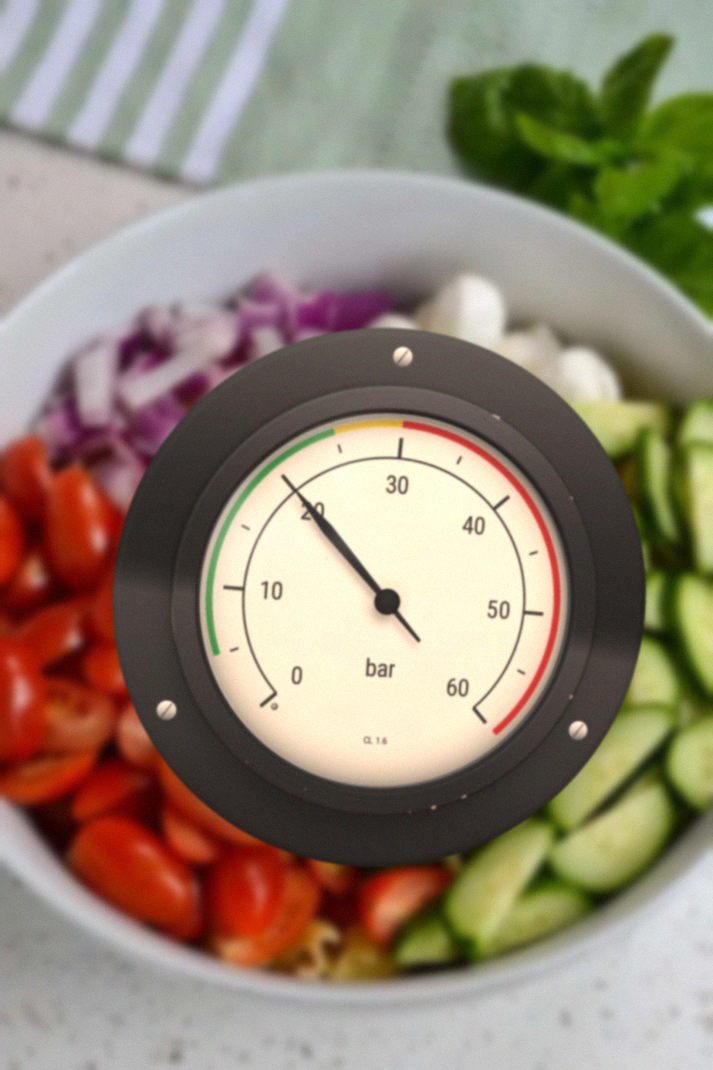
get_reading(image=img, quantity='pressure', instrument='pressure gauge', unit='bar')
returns 20 bar
